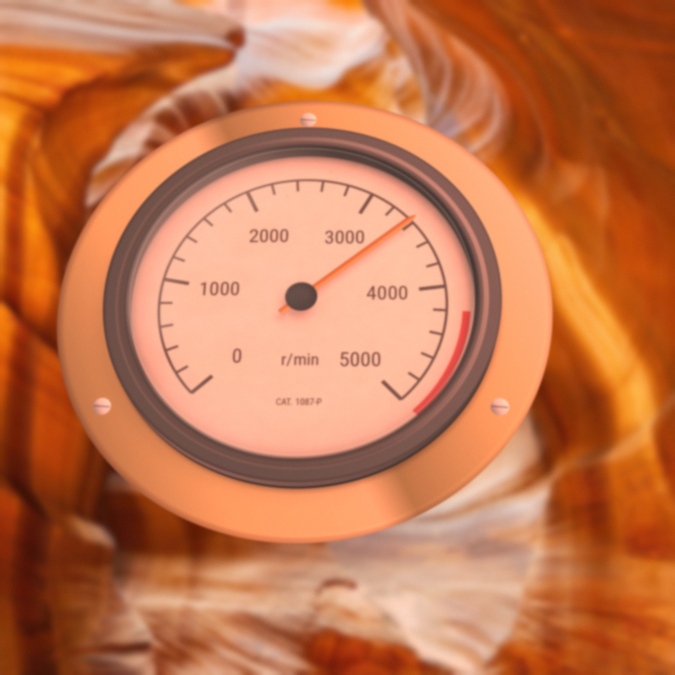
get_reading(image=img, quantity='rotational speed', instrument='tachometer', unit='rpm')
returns 3400 rpm
